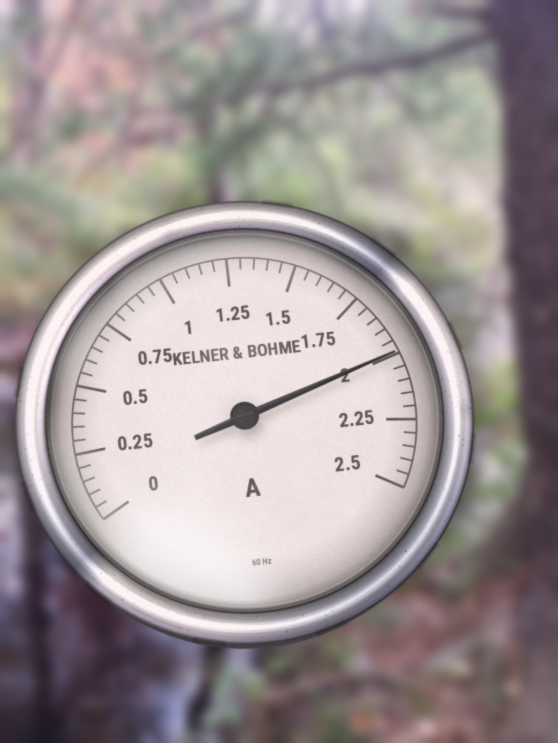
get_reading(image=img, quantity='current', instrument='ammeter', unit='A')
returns 2 A
